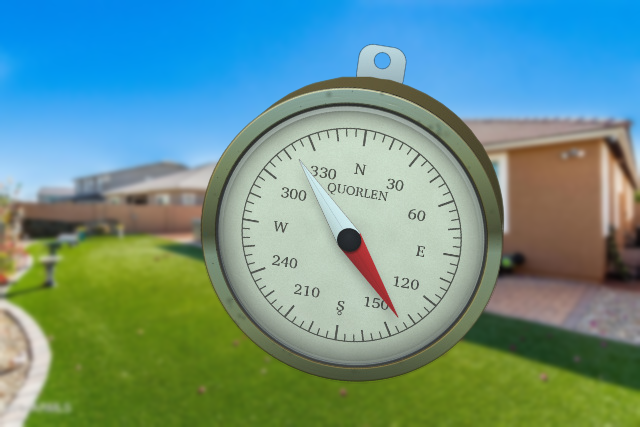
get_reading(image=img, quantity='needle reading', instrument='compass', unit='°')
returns 140 °
